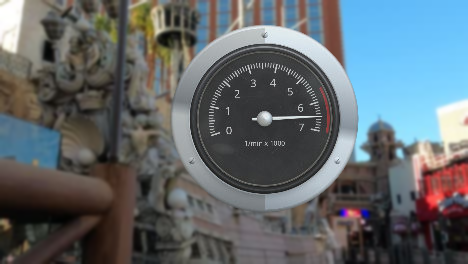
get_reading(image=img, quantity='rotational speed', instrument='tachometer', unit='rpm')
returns 6500 rpm
